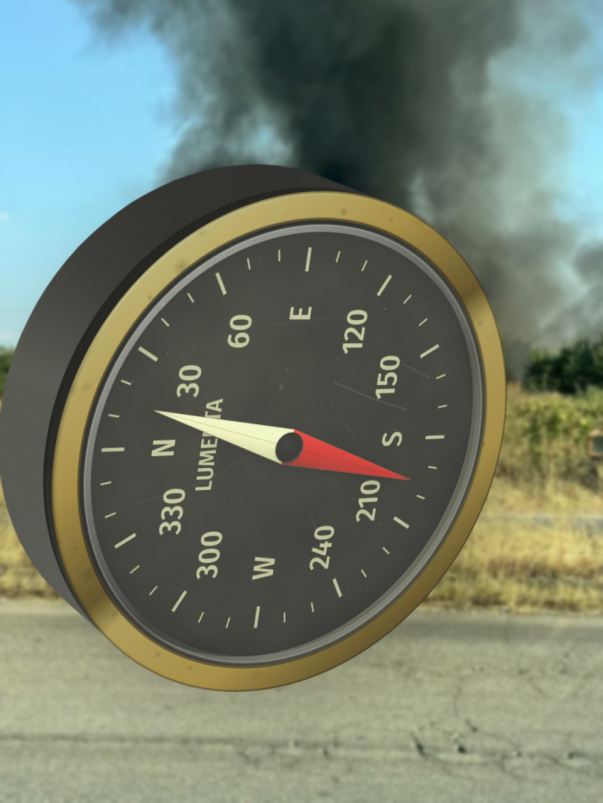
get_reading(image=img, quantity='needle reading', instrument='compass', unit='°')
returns 195 °
